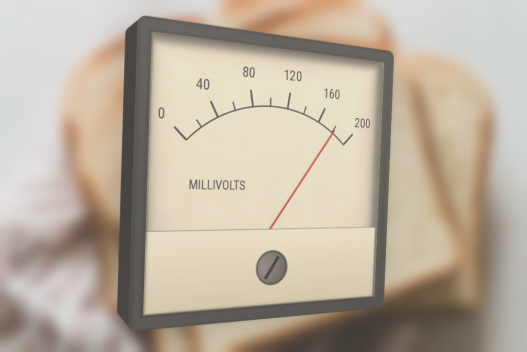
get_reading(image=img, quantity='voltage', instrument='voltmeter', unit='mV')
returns 180 mV
